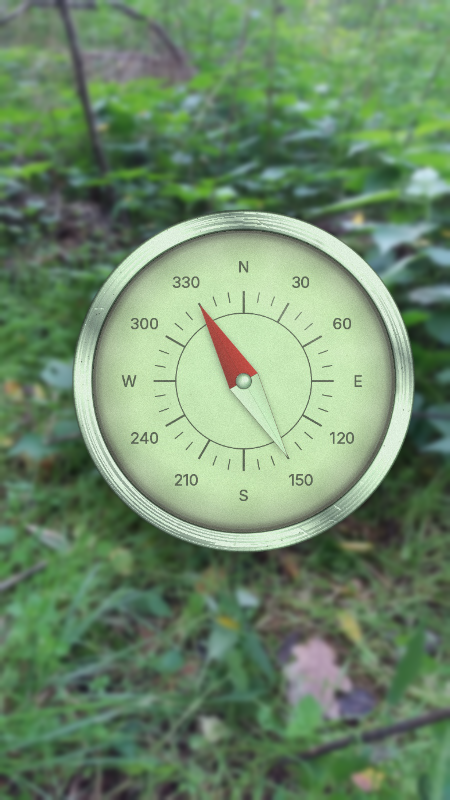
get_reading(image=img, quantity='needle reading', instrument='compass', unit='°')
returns 330 °
